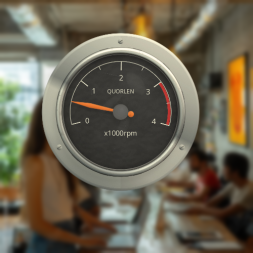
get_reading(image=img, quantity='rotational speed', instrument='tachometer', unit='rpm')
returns 500 rpm
